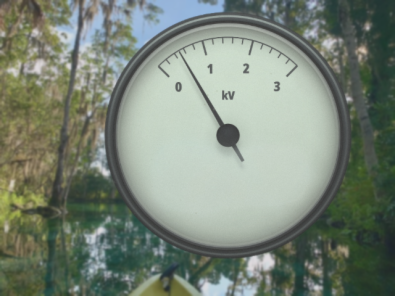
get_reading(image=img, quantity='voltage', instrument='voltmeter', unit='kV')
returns 0.5 kV
